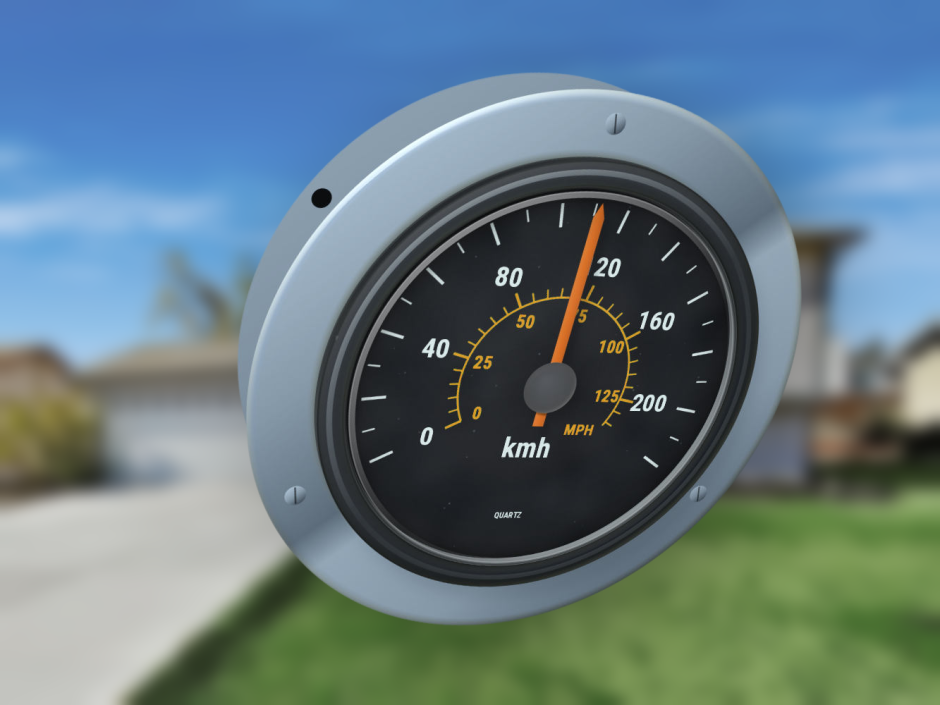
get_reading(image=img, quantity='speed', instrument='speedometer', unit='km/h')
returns 110 km/h
